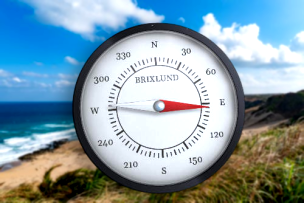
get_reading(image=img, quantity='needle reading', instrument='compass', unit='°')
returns 95 °
